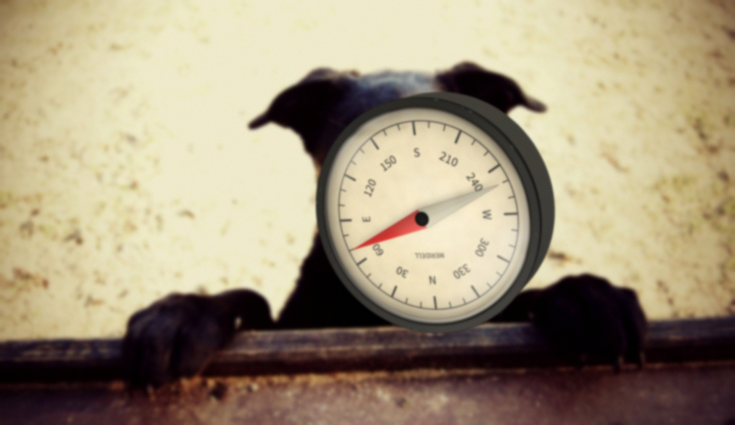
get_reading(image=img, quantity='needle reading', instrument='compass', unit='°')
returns 70 °
